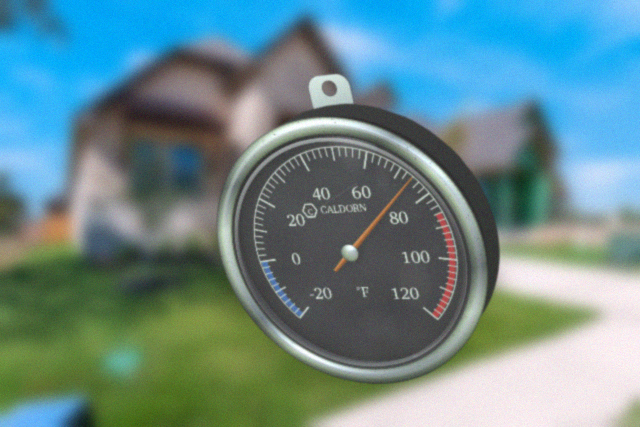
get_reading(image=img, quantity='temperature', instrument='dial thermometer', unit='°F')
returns 74 °F
